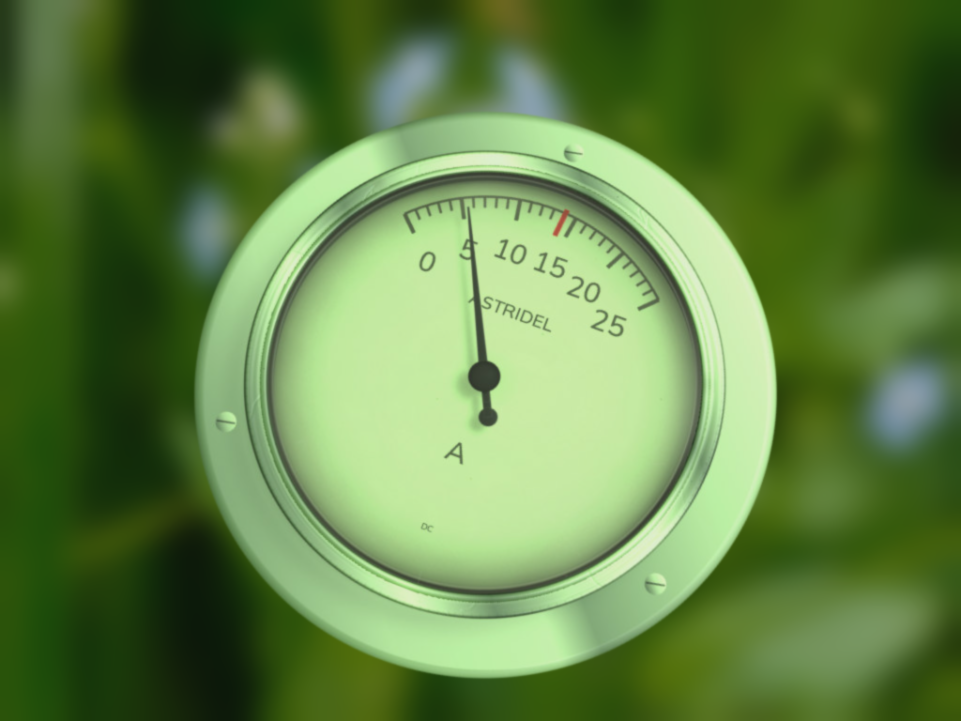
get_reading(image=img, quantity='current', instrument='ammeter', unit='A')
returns 5.5 A
